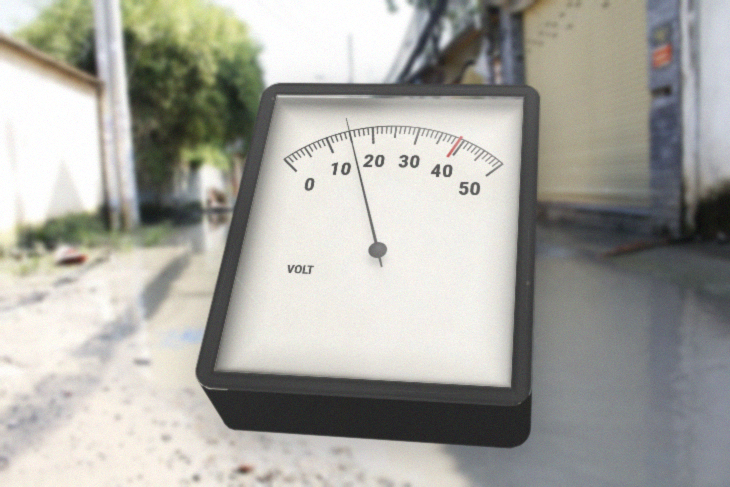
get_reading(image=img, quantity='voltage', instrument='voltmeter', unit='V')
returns 15 V
